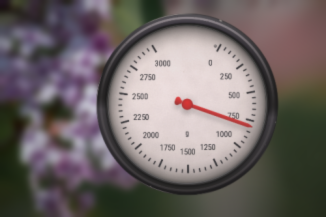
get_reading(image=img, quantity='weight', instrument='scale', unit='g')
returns 800 g
